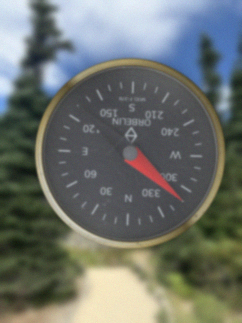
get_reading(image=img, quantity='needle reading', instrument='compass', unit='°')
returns 310 °
